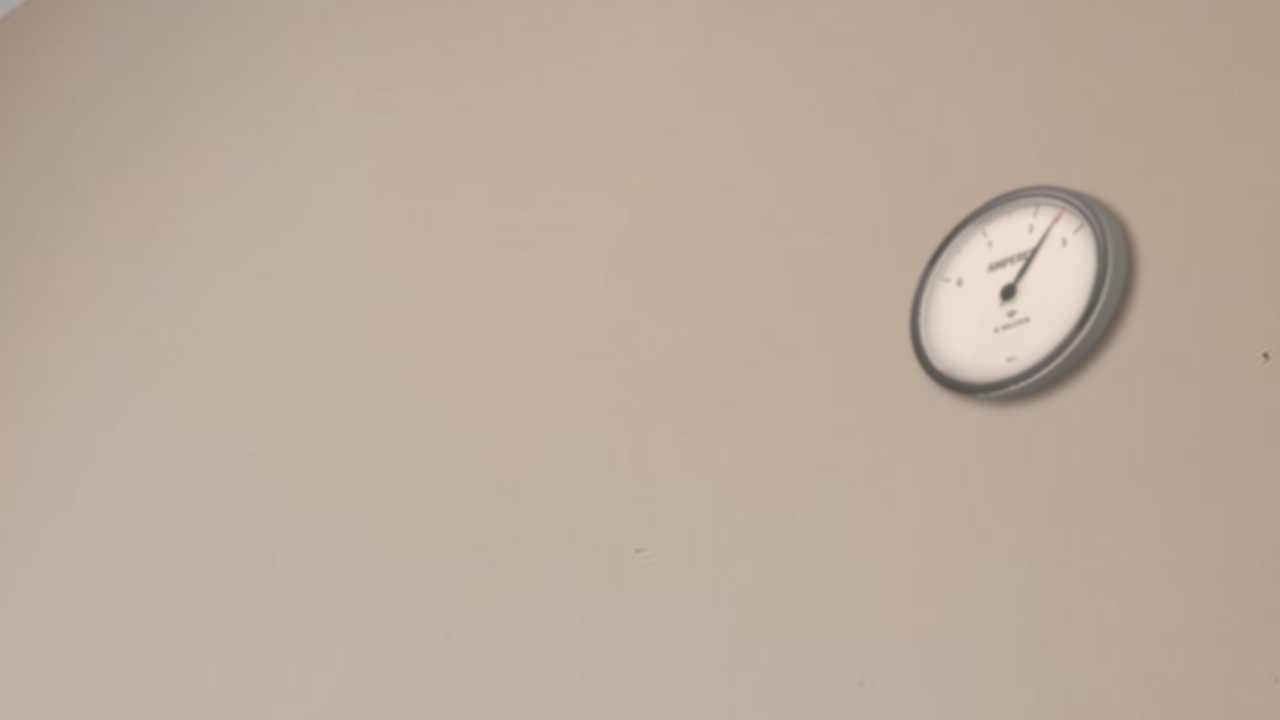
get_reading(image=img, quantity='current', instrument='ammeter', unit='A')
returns 2.5 A
